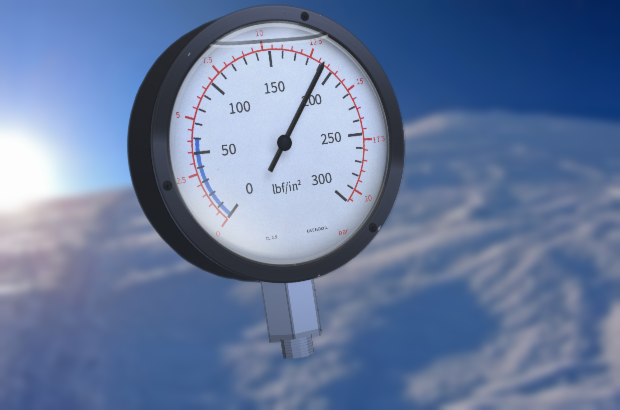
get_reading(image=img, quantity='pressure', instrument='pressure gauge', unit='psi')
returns 190 psi
